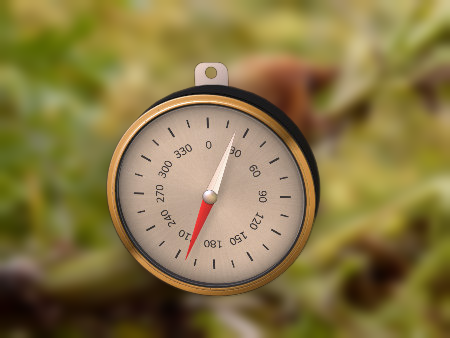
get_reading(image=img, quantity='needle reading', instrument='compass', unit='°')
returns 202.5 °
